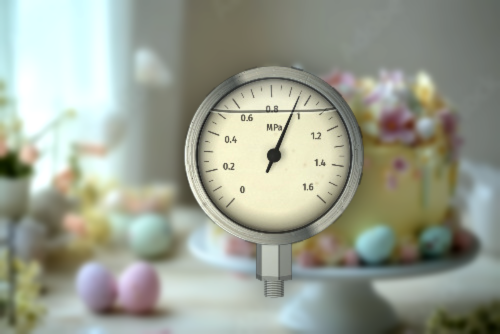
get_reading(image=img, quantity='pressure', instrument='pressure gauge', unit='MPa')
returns 0.95 MPa
